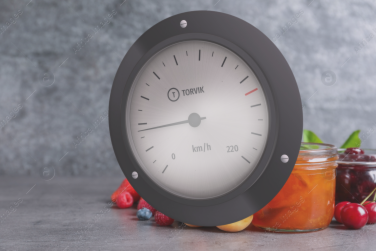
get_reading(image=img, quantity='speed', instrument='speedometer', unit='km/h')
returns 35 km/h
